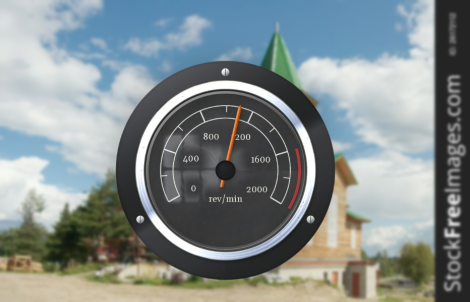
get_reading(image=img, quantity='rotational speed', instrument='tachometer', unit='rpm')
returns 1100 rpm
